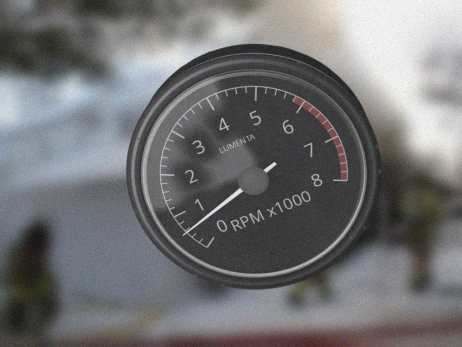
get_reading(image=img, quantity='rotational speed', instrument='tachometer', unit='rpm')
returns 600 rpm
